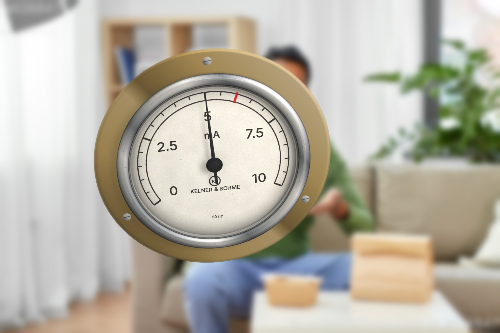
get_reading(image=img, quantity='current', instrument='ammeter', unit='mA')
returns 5 mA
